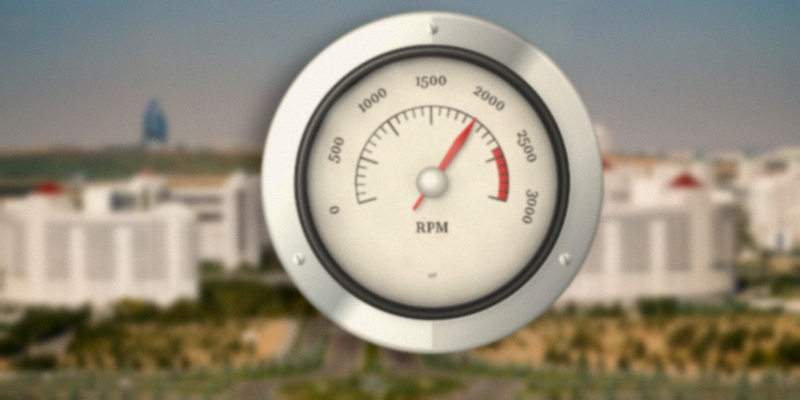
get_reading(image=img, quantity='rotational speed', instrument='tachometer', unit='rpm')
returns 2000 rpm
